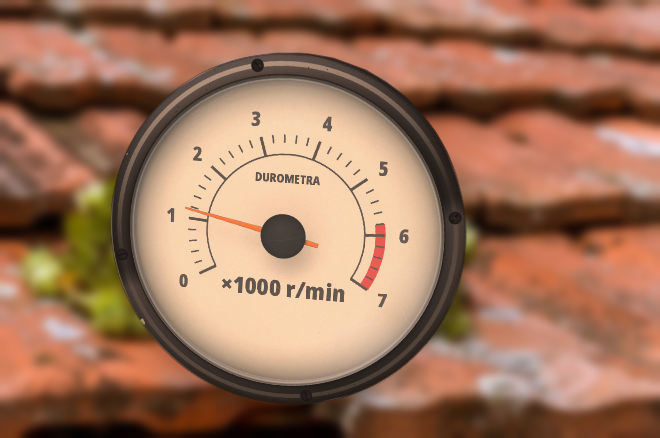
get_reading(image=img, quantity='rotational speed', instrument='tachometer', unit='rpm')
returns 1200 rpm
